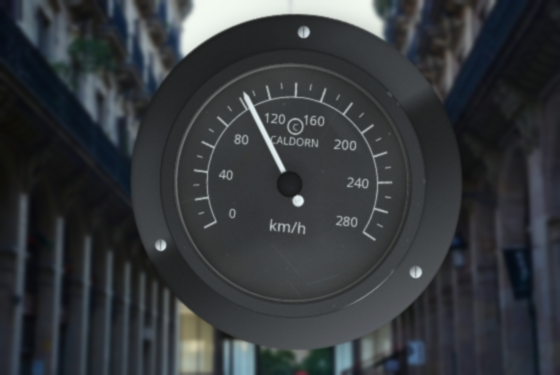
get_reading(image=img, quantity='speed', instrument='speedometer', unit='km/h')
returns 105 km/h
